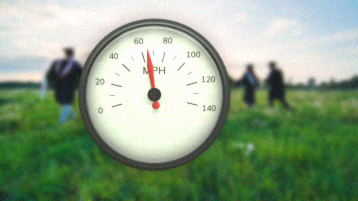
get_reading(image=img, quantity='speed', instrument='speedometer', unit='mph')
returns 65 mph
